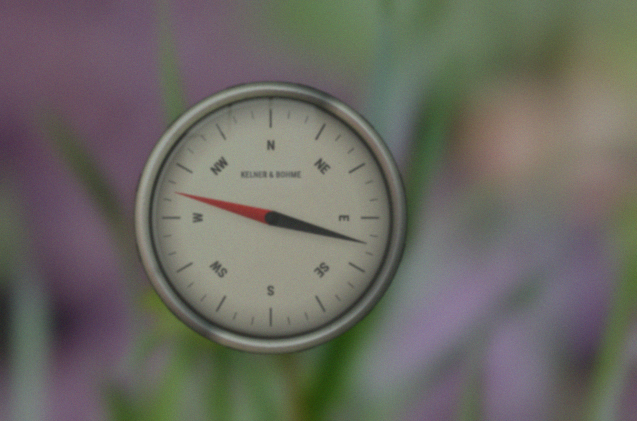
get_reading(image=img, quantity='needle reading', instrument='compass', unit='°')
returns 285 °
